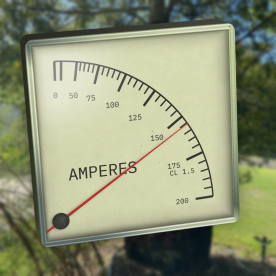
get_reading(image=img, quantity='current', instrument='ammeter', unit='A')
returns 155 A
